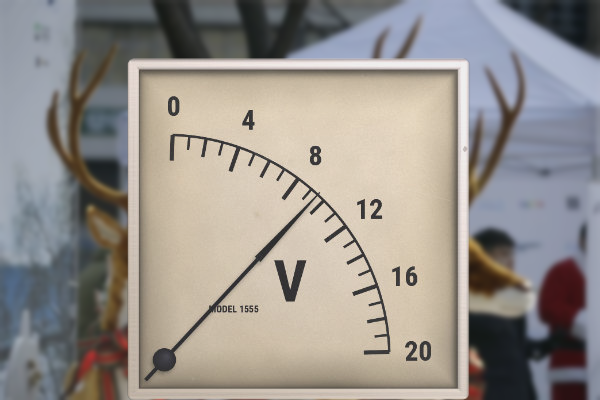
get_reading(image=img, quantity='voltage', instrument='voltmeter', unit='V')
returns 9.5 V
